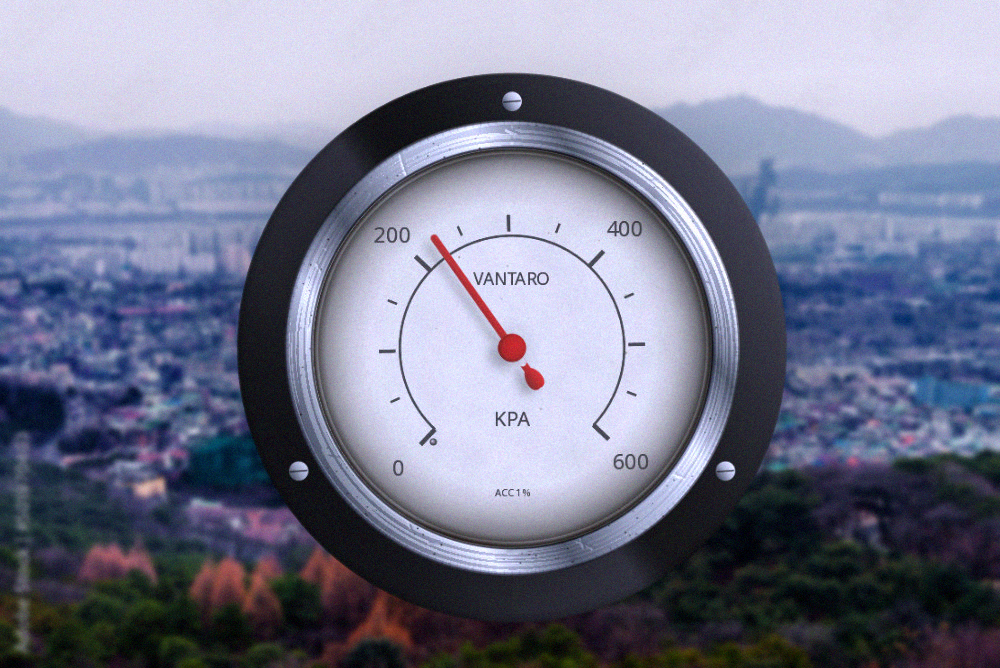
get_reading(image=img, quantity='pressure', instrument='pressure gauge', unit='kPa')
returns 225 kPa
